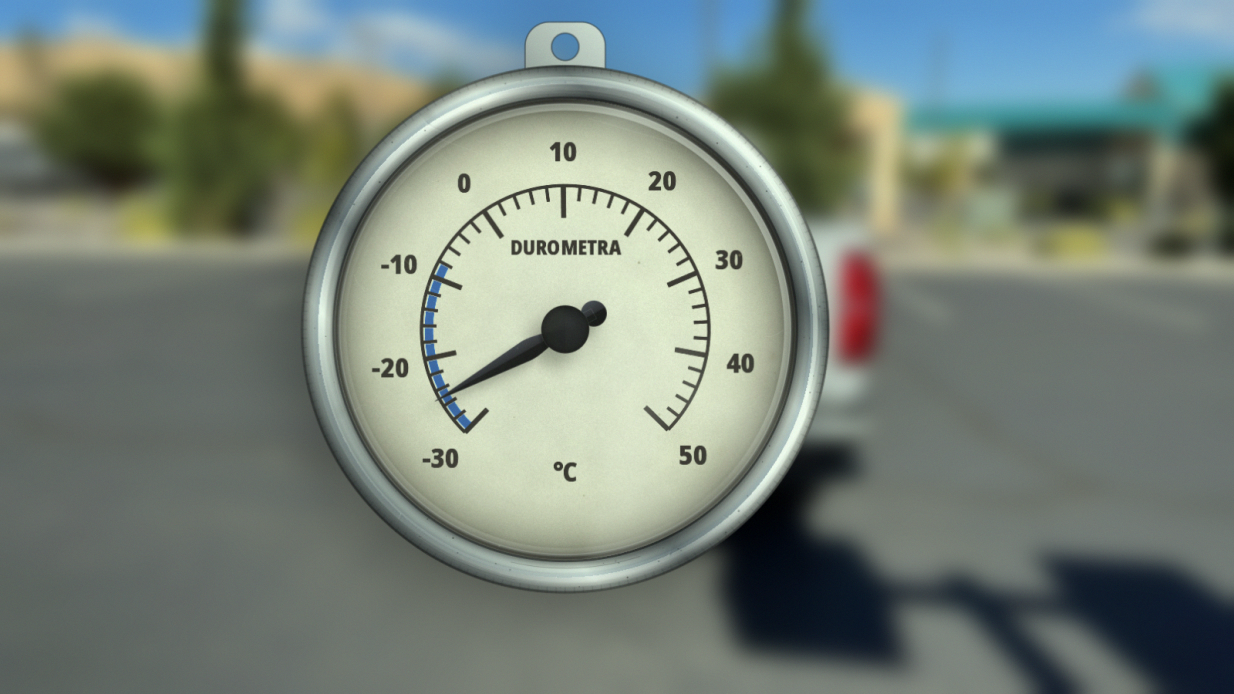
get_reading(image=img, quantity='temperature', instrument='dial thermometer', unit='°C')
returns -25 °C
